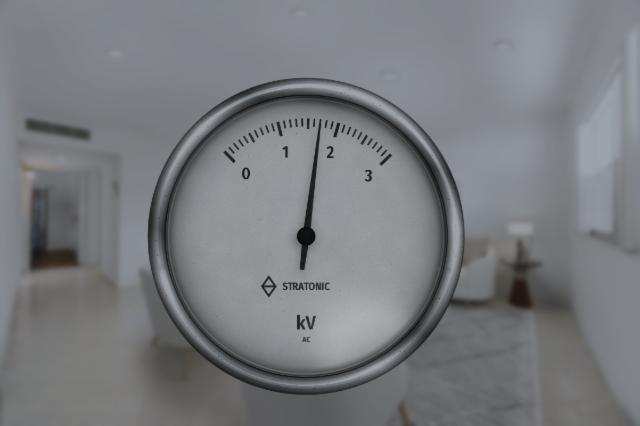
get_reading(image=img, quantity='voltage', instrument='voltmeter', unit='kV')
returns 1.7 kV
